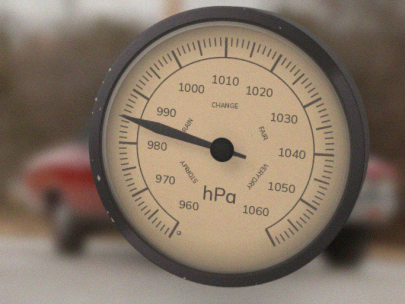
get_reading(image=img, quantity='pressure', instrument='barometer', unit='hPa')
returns 985 hPa
